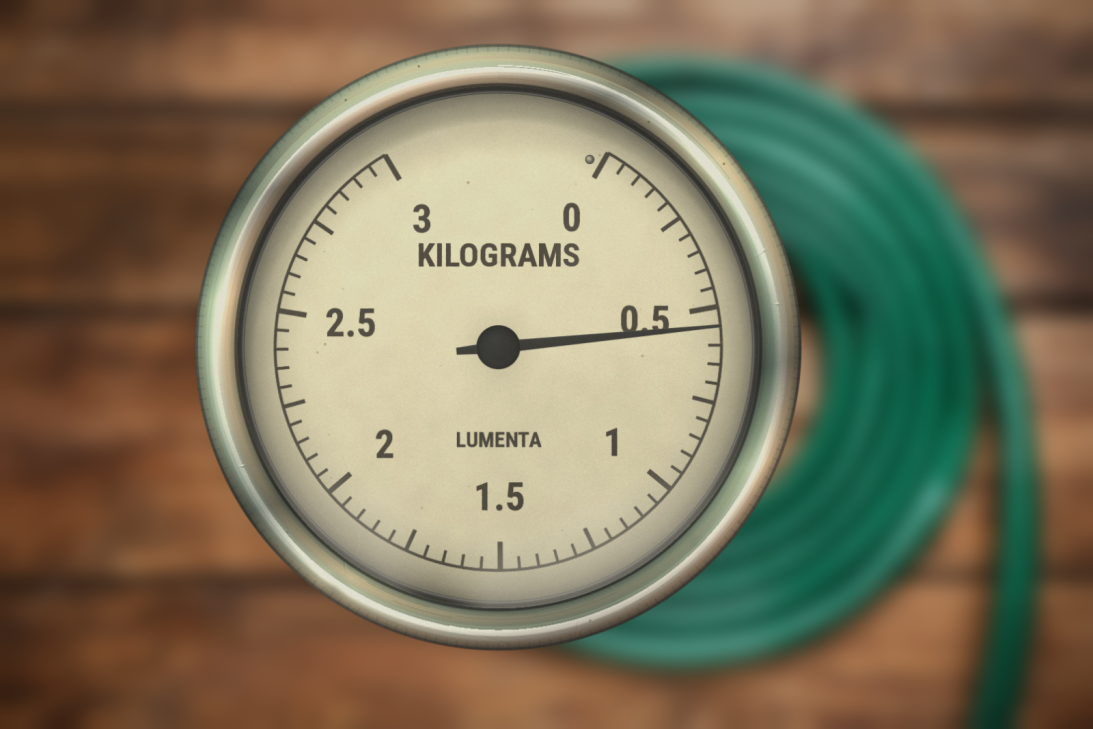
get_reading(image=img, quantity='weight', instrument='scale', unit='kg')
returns 0.55 kg
